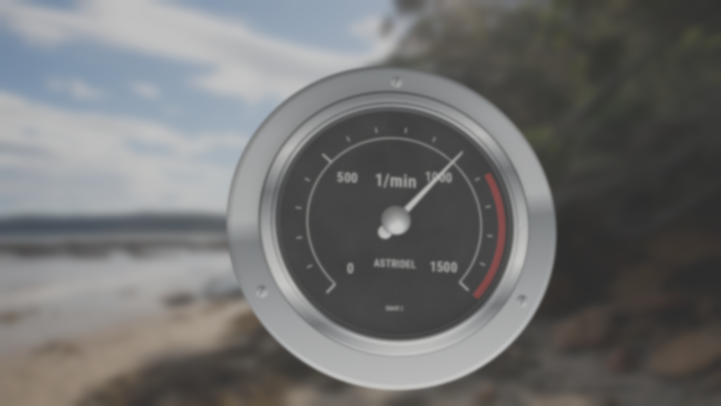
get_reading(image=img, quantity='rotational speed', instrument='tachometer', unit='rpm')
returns 1000 rpm
